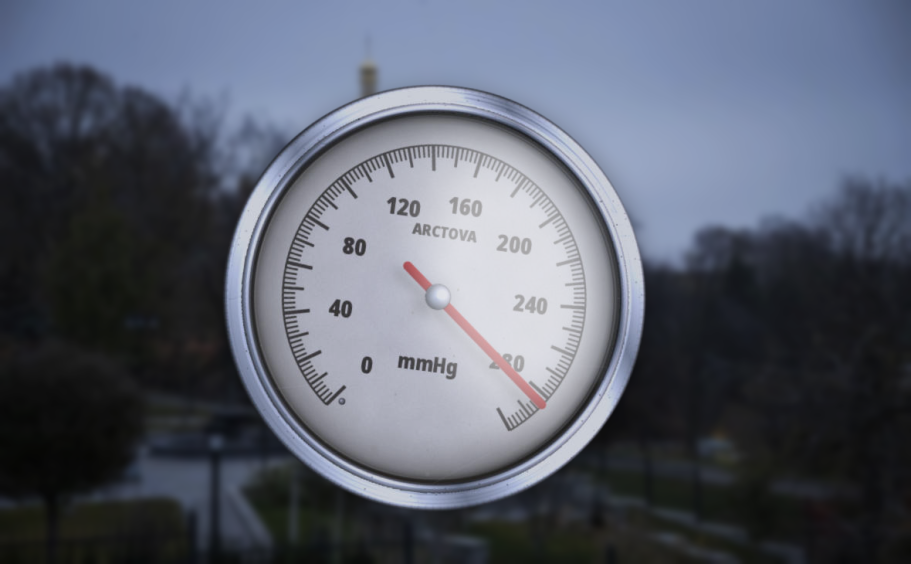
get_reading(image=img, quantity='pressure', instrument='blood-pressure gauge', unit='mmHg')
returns 284 mmHg
